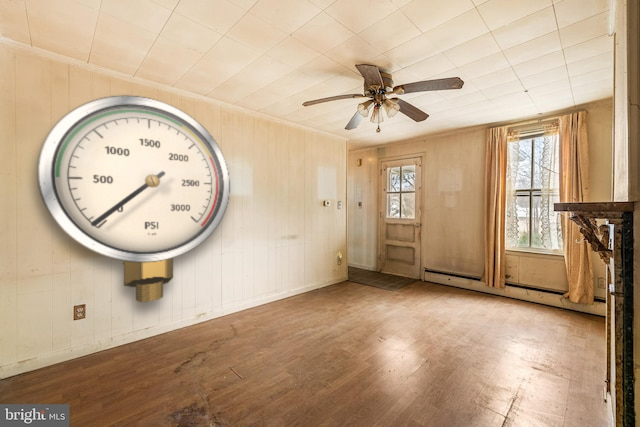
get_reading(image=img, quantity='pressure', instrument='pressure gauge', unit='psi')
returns 50 psi
